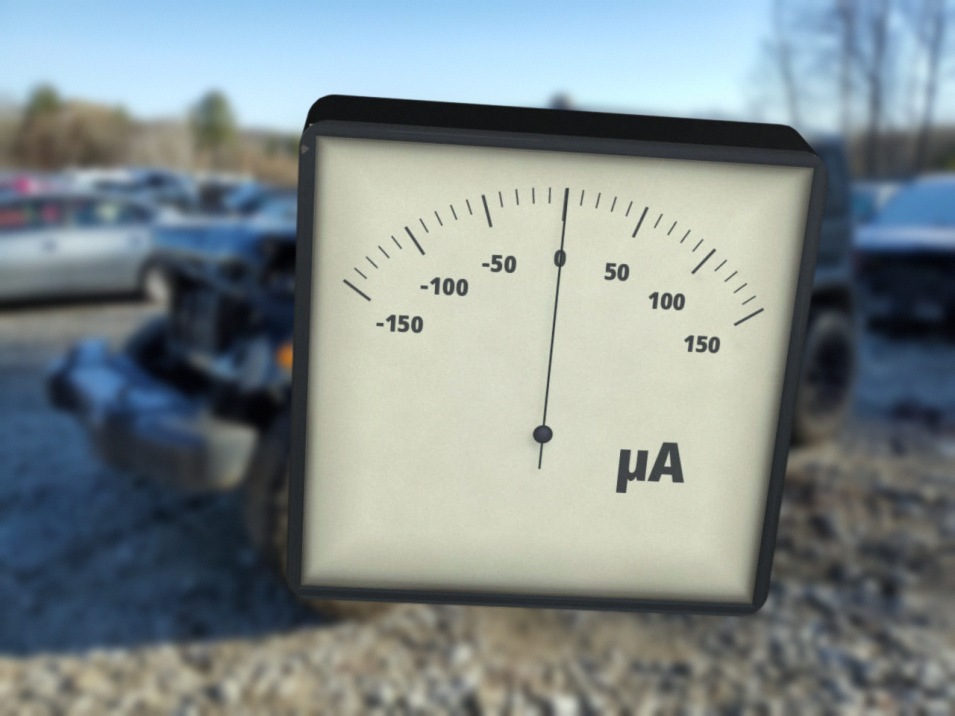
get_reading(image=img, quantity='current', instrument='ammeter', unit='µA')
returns 0 µA
